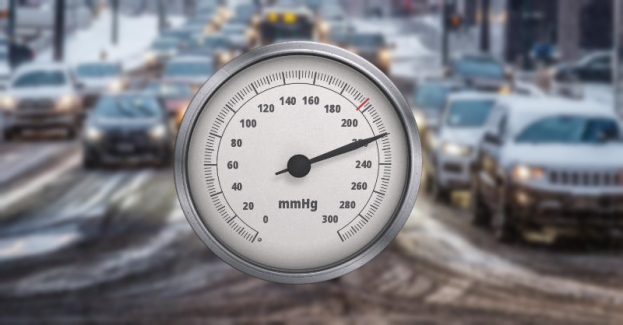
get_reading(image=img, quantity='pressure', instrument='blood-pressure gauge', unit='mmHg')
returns 220 mmHg
